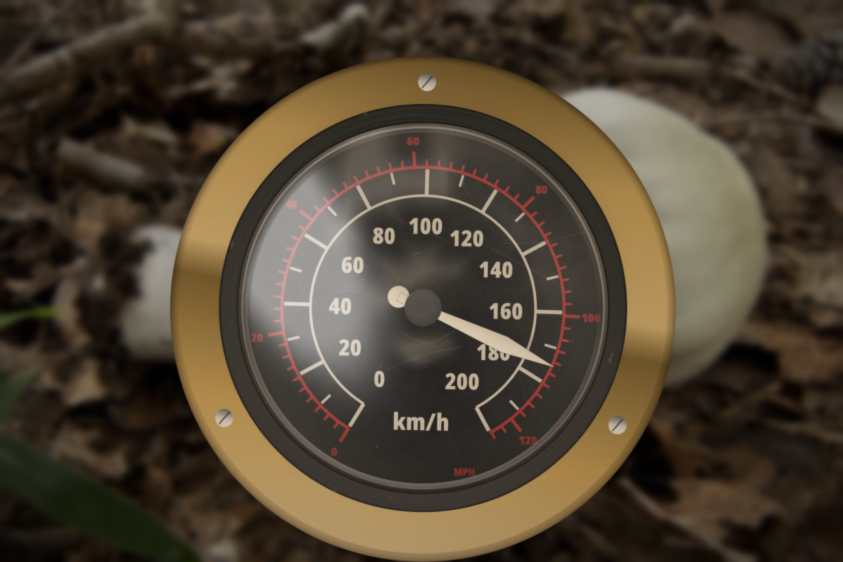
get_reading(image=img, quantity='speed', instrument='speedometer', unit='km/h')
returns 175 km/h
